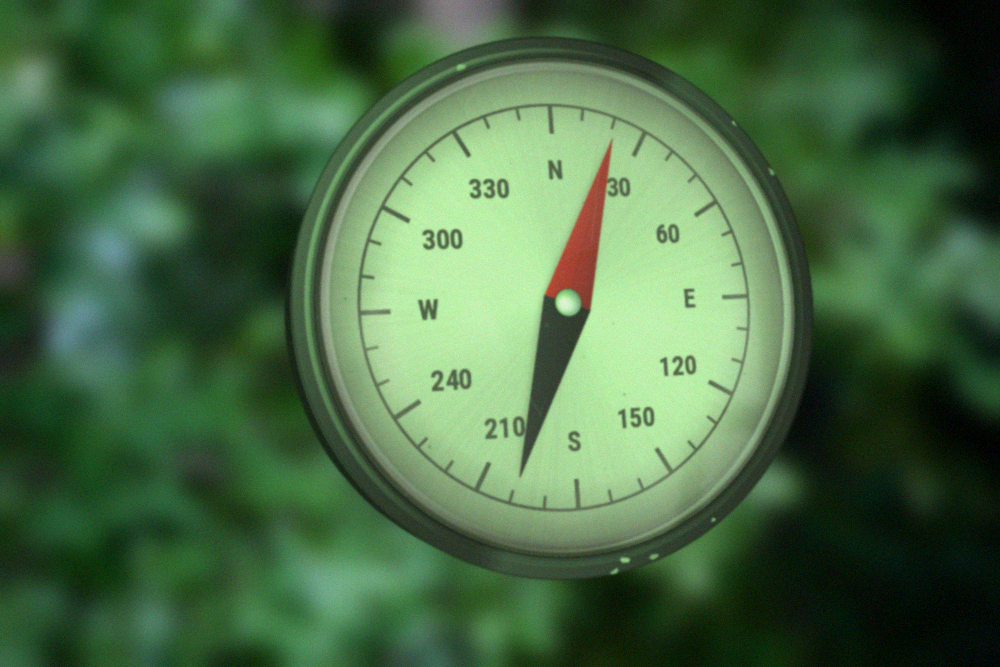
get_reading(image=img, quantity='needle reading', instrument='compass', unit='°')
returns 20 °
